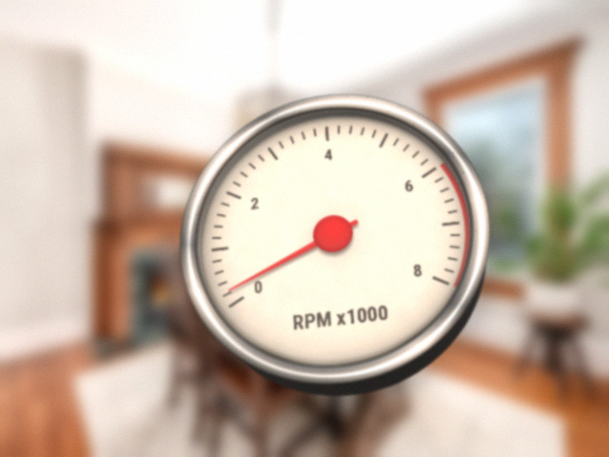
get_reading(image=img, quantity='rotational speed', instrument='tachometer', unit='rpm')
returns 200 rpm
